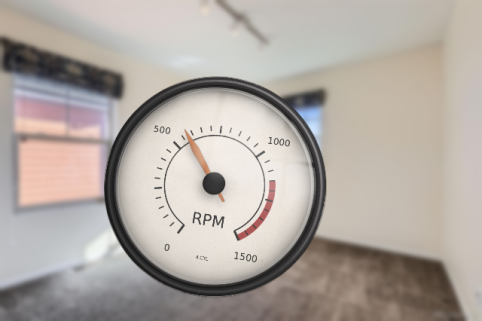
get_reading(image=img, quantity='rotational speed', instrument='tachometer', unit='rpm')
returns 575 rpm
